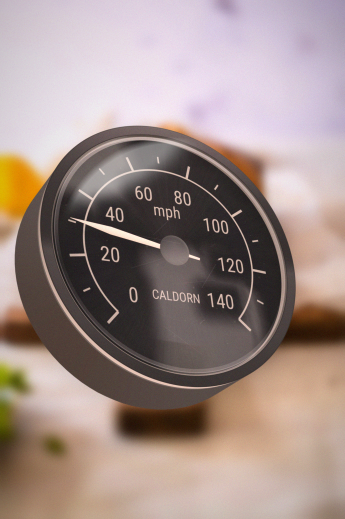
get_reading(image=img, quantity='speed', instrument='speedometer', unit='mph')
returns 30 mph
